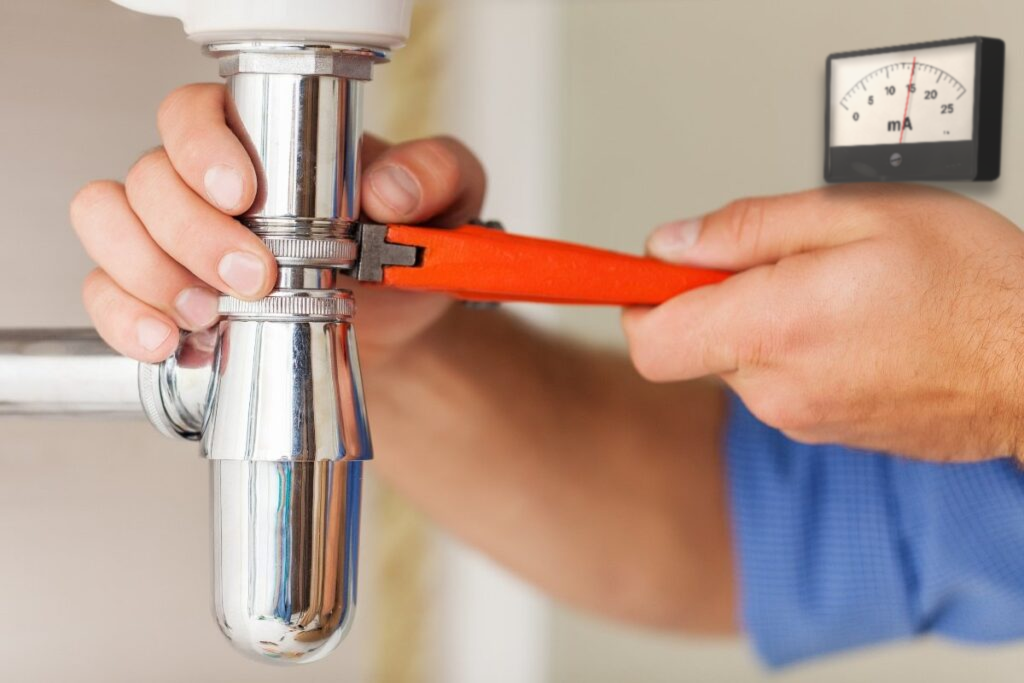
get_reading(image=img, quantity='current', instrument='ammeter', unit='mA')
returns 15 mA
